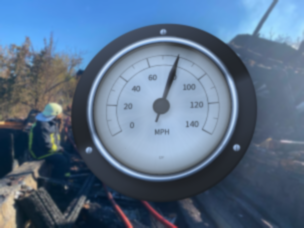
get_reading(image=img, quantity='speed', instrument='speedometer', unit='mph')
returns 80 mph
